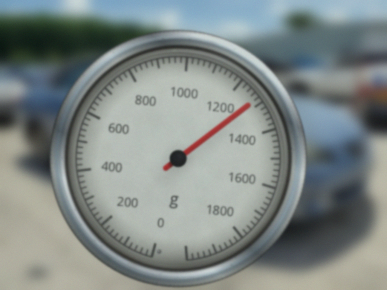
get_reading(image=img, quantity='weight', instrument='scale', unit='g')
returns 1280 g
